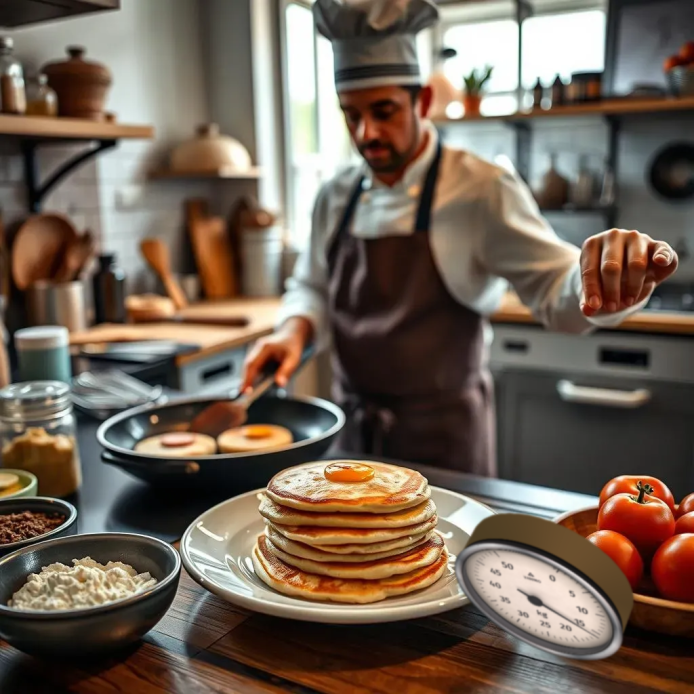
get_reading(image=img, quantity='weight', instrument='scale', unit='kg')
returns 15 kg
